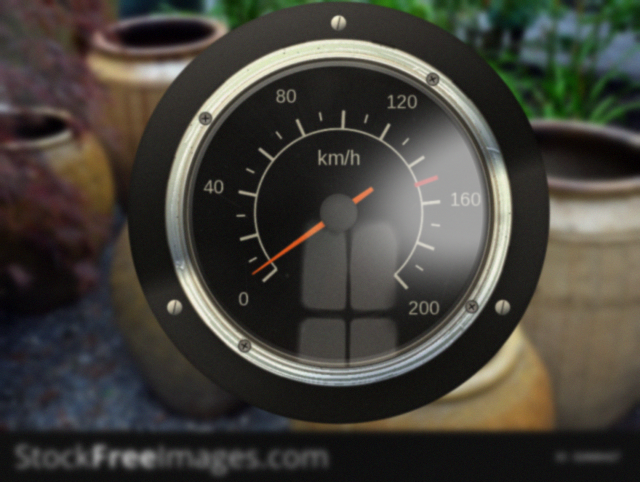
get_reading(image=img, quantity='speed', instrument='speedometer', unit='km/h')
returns 5 km/h
